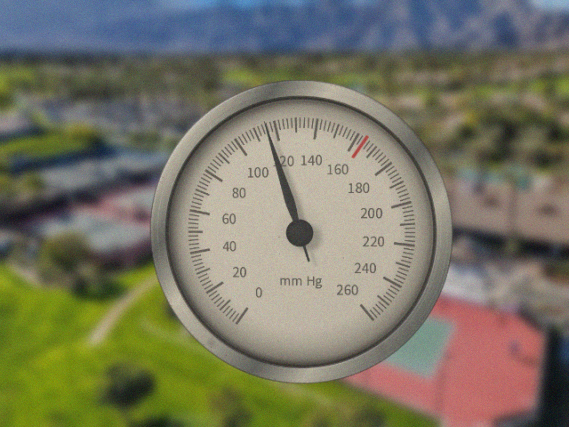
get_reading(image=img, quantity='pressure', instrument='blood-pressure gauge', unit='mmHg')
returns 116 mmHg
